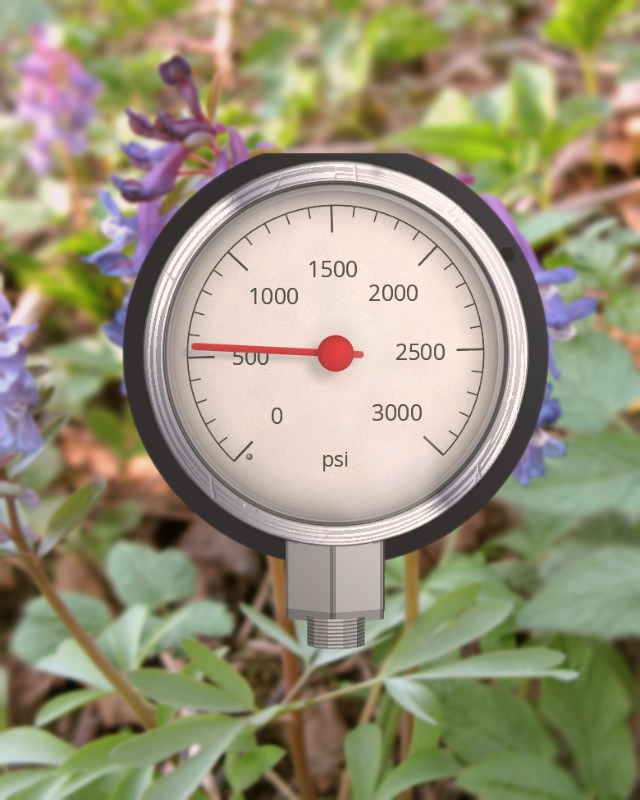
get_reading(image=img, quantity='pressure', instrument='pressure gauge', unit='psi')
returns 550 psi
